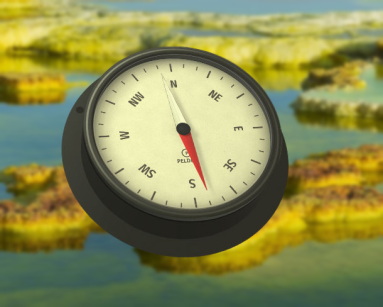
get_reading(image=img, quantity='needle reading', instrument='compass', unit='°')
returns 170 °
